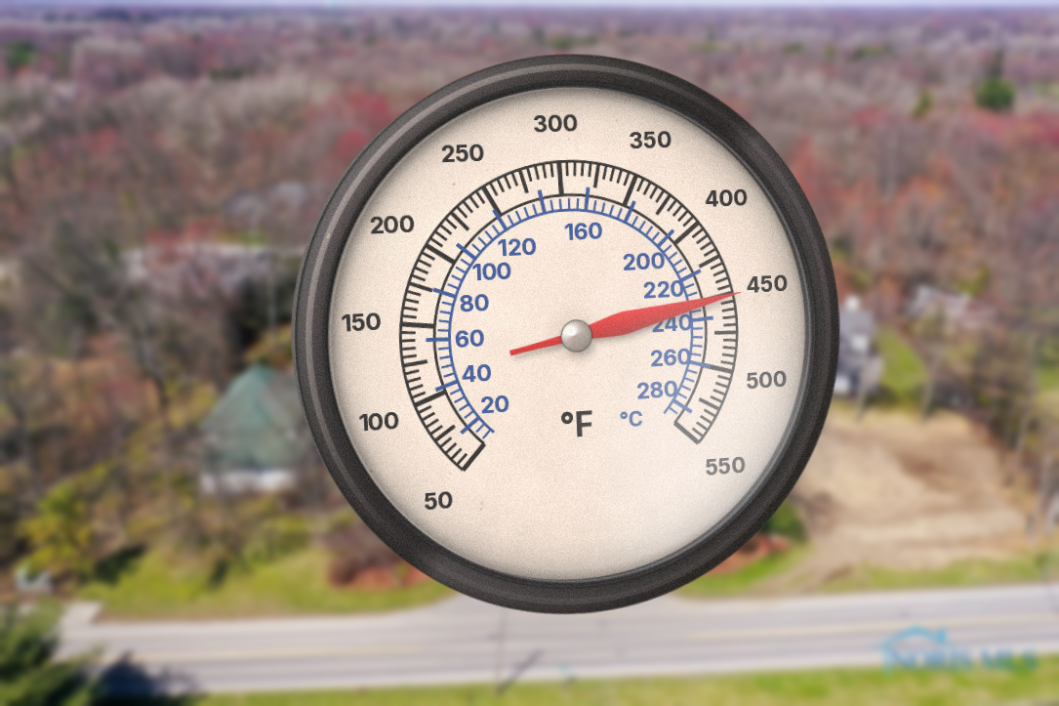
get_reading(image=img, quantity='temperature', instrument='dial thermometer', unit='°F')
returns 450 °F
